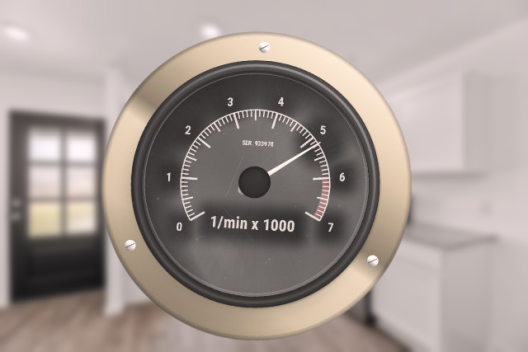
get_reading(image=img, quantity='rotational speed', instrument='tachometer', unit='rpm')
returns 5200 rpm
